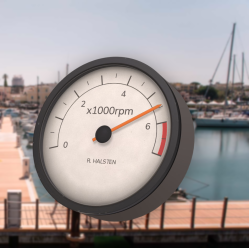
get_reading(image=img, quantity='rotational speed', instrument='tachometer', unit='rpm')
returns 5500 rpm
